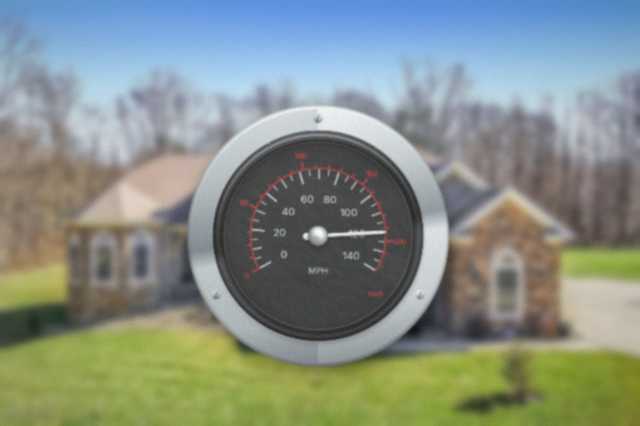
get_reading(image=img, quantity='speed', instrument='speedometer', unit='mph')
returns 120 mph
